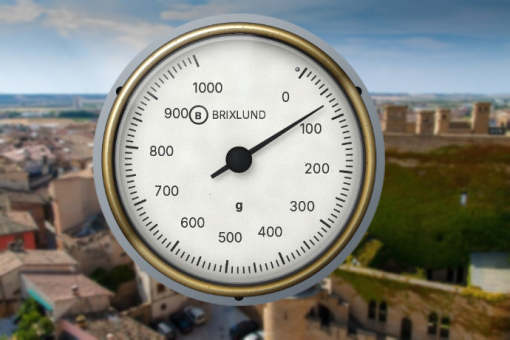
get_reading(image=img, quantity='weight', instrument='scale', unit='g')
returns 70 g
